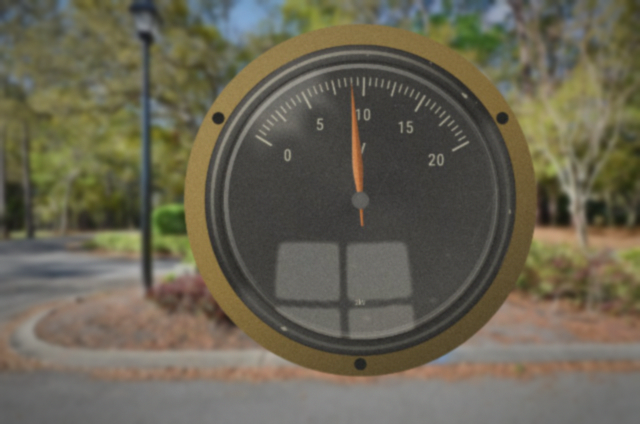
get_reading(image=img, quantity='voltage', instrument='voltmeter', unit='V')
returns 9 V
